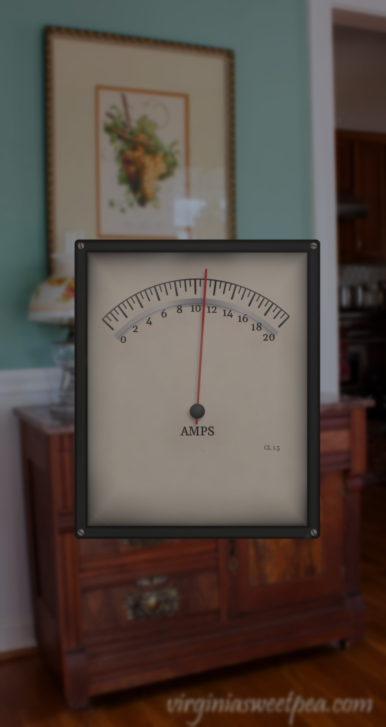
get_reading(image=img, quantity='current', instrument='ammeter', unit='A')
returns 11 A
